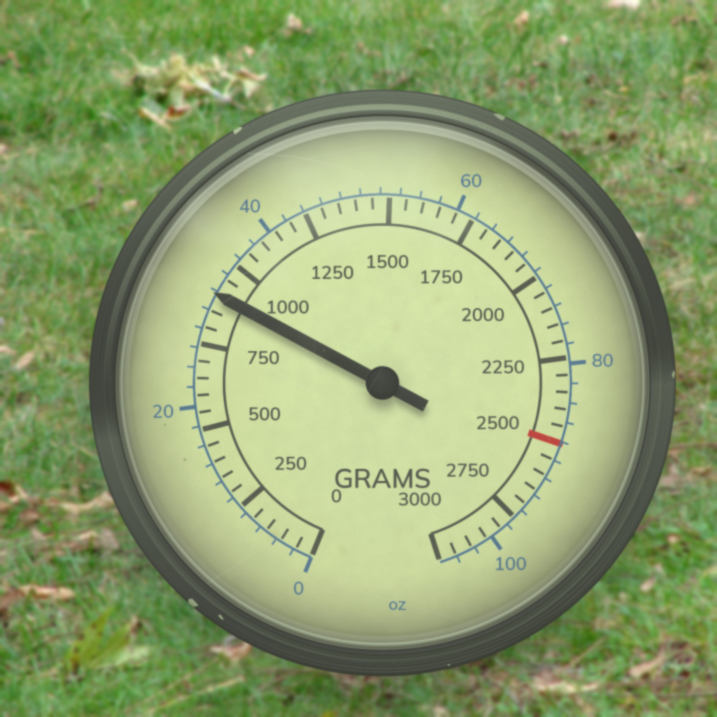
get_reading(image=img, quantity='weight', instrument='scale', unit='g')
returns 900 g
